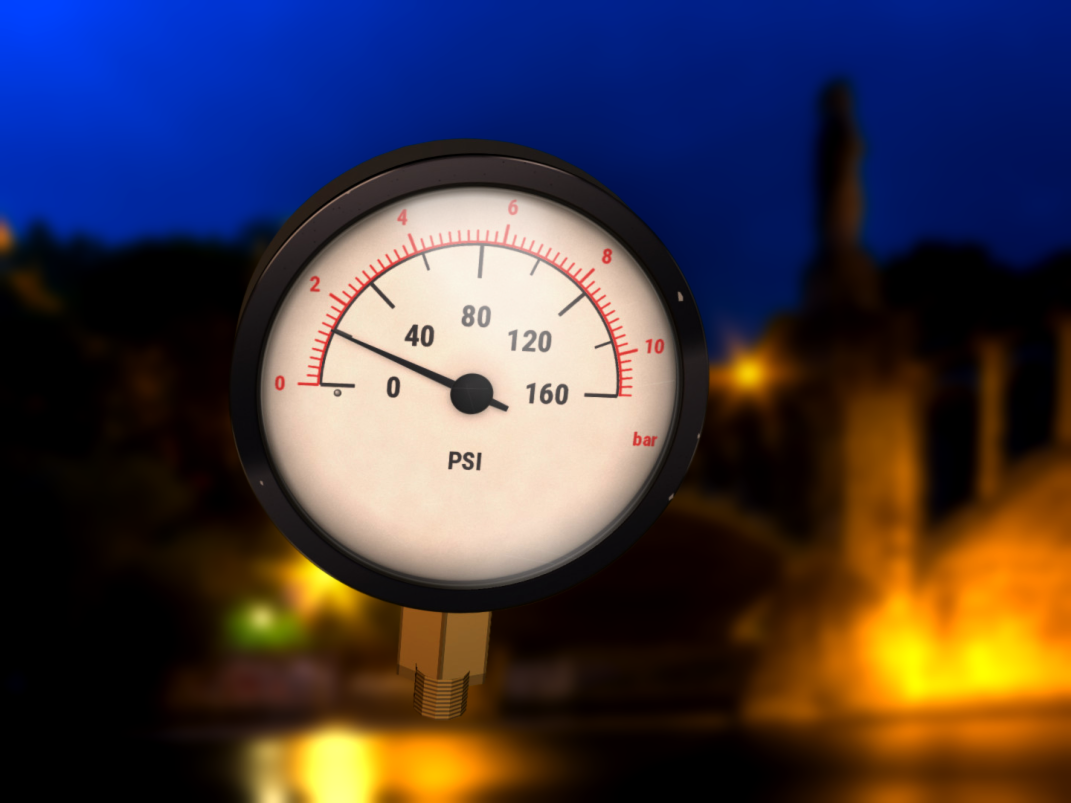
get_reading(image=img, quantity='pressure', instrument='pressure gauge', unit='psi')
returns 20 psi
